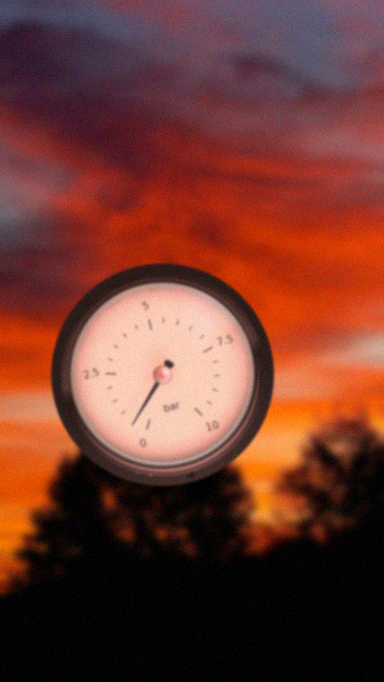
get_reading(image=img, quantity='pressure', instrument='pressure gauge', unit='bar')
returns 0.5 bar
